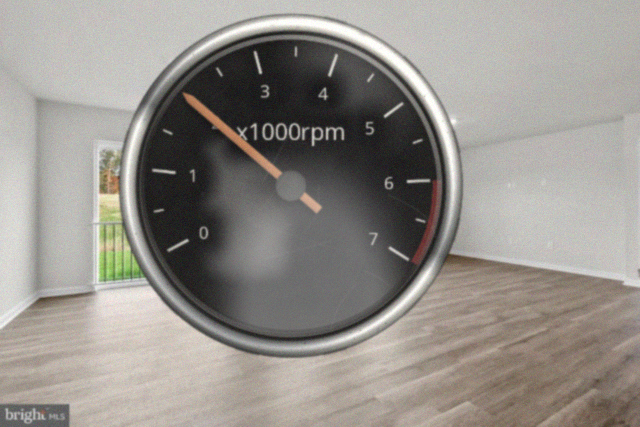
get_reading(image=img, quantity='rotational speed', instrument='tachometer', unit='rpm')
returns 2000 rpm
